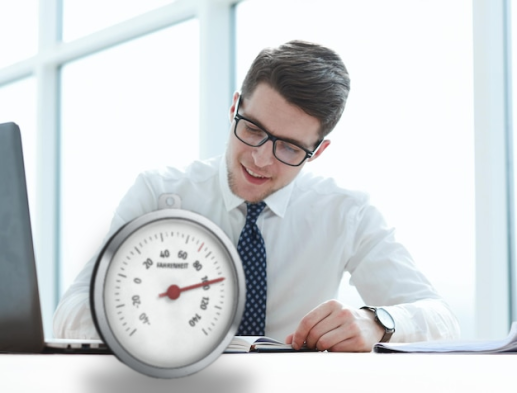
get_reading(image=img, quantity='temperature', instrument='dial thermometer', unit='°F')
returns 100 °F
